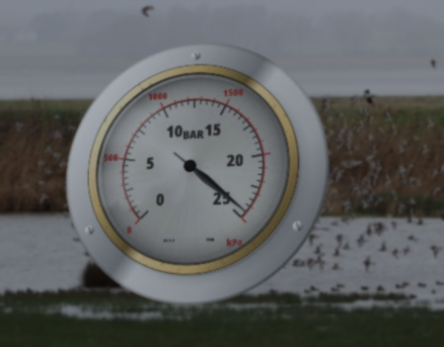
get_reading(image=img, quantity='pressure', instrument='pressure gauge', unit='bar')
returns 24.5 bar
